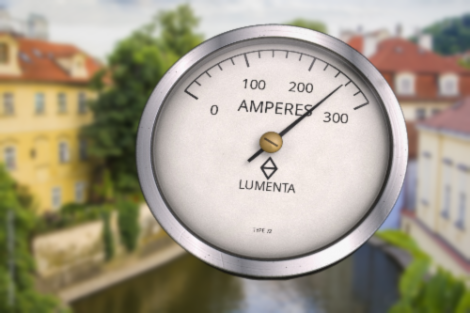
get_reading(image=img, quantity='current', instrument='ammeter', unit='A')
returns 260 A
